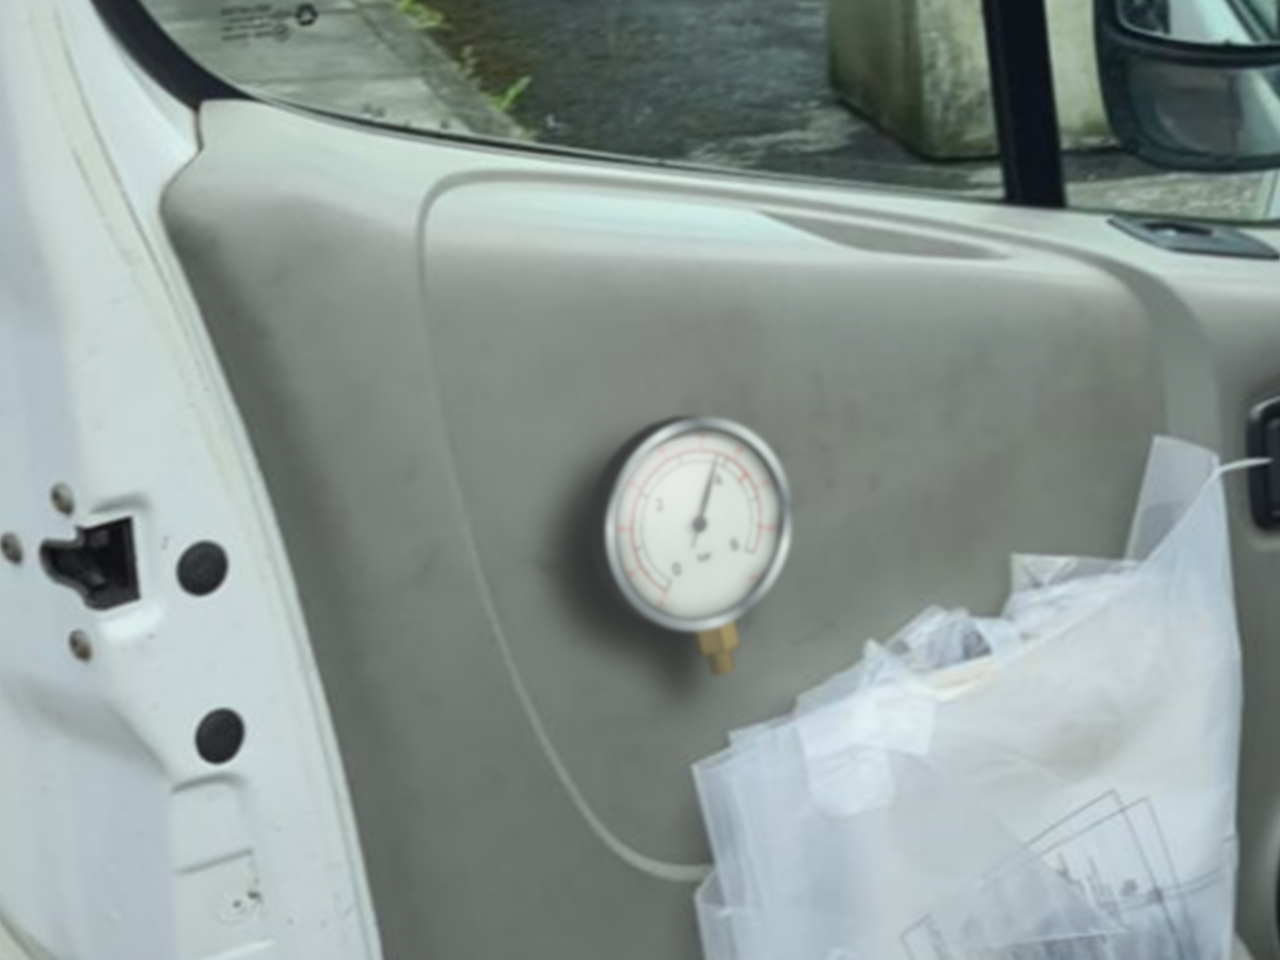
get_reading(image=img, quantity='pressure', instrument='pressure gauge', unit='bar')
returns 3.75 bar
